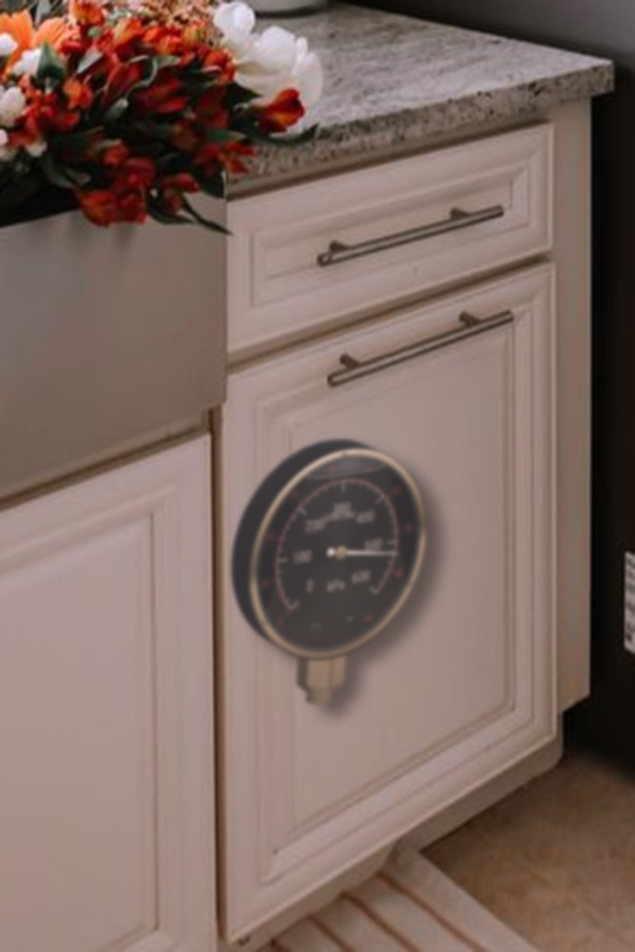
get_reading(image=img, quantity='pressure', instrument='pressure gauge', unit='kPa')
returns 520 kPa
